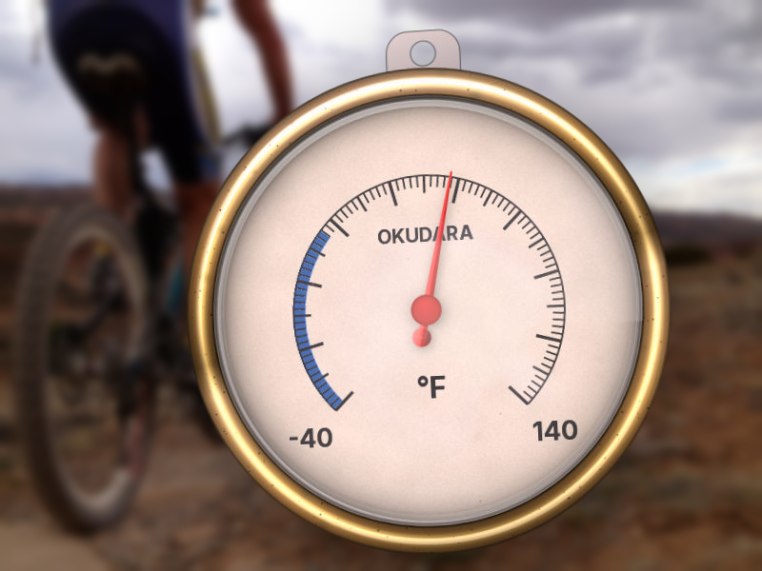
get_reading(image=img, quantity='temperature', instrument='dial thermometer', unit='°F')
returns 58 °F
